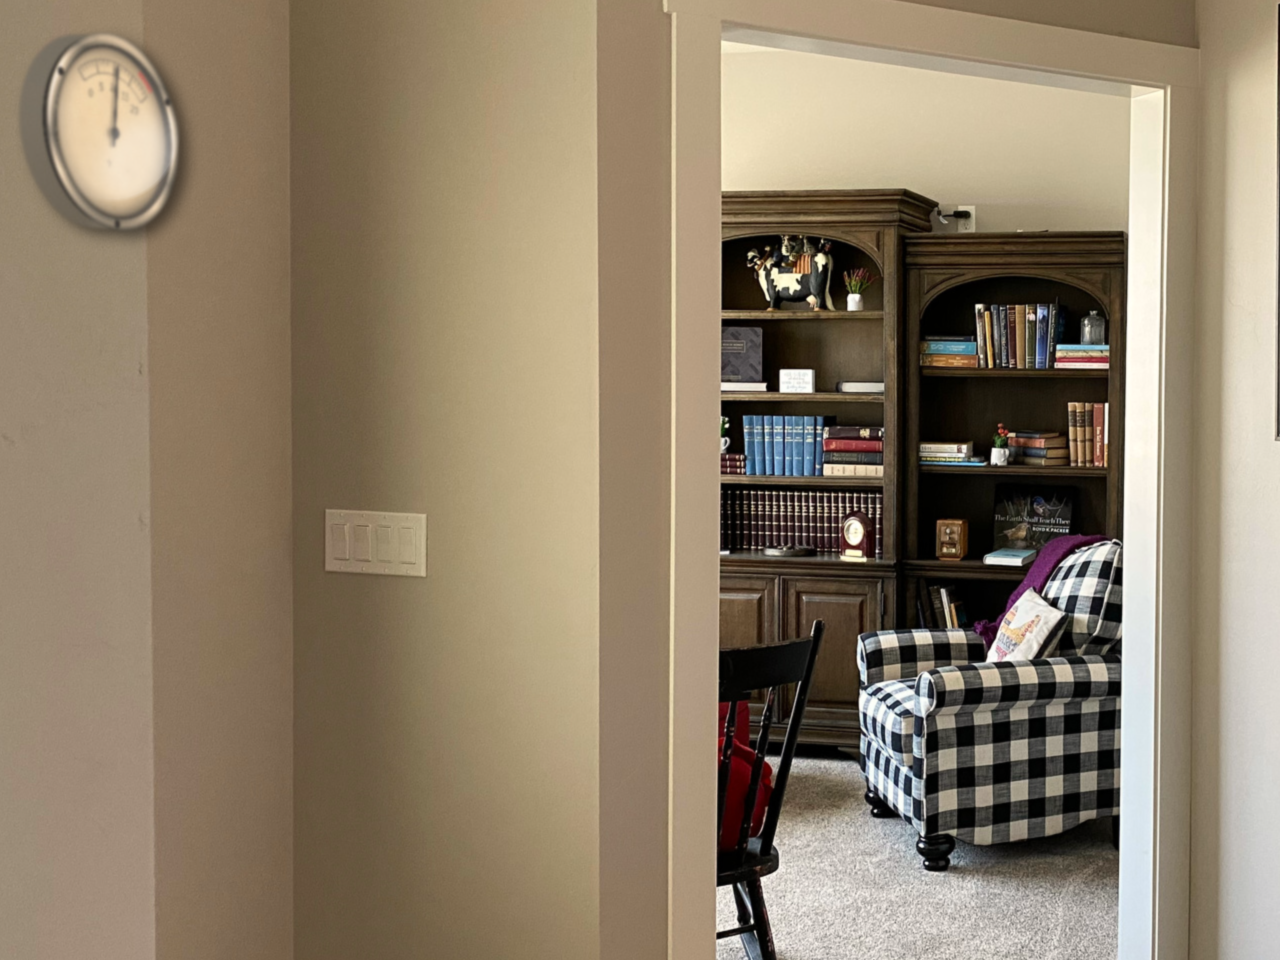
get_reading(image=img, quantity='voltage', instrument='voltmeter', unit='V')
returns 10 V
